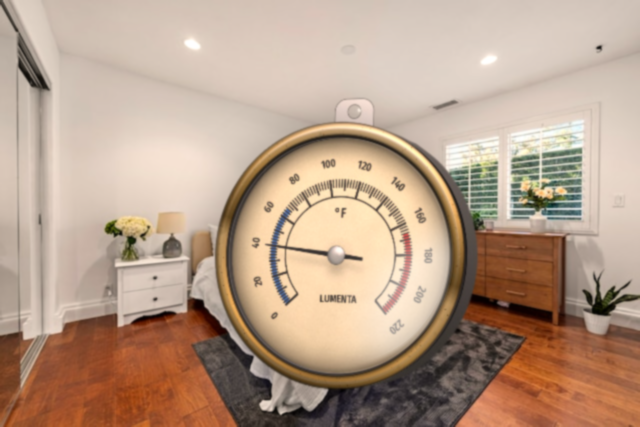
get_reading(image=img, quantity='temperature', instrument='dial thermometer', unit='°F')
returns 40 °F
